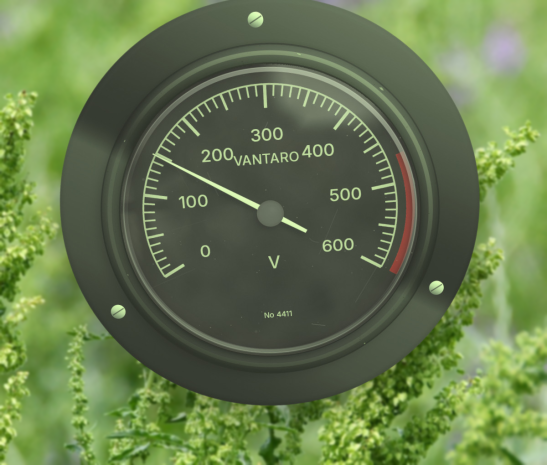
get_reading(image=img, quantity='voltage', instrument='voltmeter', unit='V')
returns 150 V
